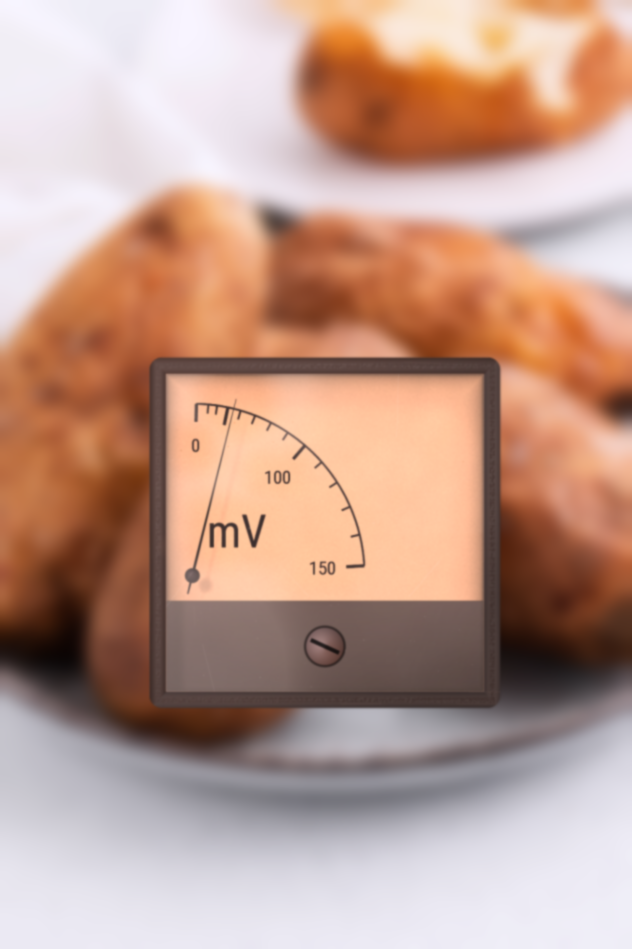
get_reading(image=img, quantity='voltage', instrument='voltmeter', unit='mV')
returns 55 mV
